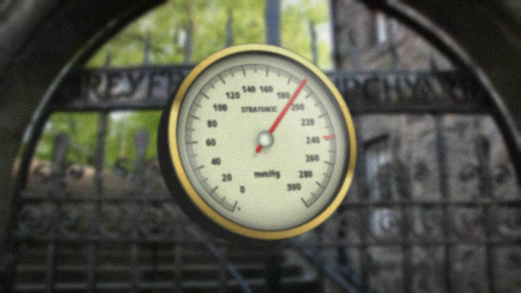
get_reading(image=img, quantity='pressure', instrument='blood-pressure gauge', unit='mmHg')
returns 190 mmHg
